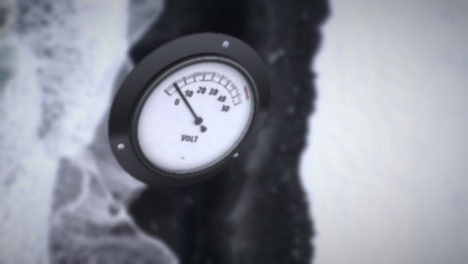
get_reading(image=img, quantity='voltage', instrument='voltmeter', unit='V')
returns 5 V
